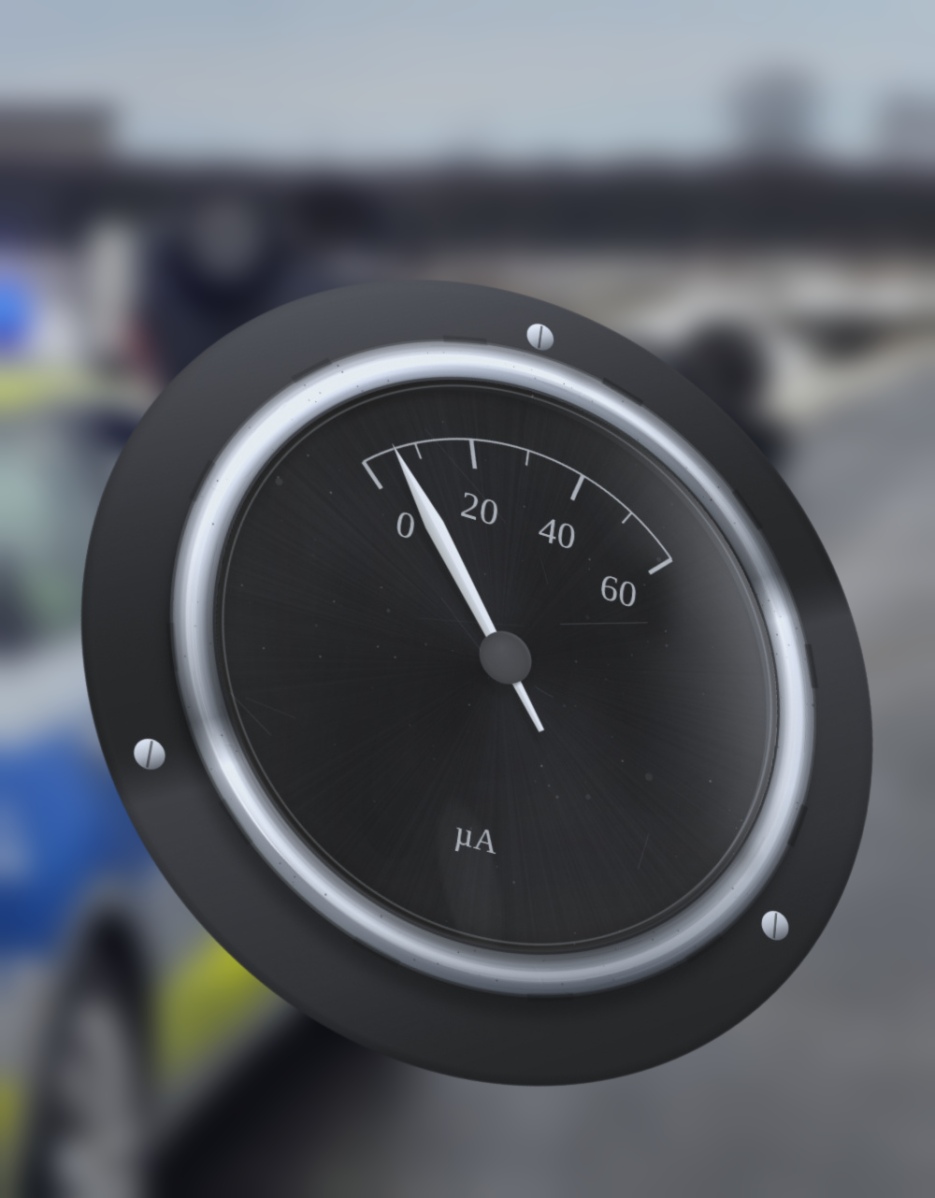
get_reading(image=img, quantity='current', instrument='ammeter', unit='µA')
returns 5 µA
